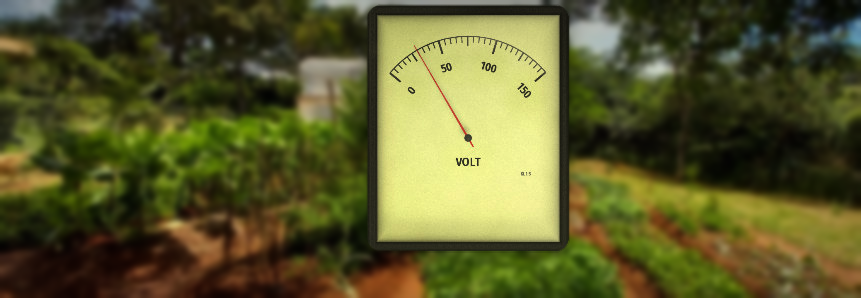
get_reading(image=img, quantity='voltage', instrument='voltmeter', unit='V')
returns 30 V
